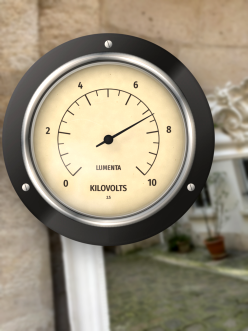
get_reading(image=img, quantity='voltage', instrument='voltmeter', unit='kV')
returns 7.25 kV
